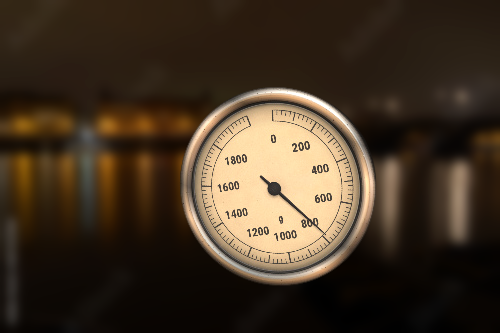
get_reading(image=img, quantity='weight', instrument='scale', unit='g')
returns 780 g
